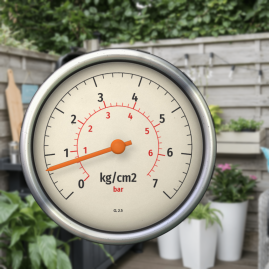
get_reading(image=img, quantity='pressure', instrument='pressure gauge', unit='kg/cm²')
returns 0.7 kg/cm²
